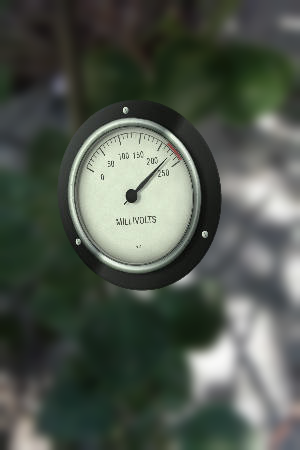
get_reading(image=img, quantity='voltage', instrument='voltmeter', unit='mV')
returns 230 mV
